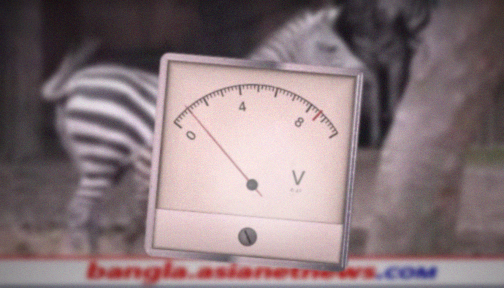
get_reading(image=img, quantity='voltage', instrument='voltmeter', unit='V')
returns 1 V
